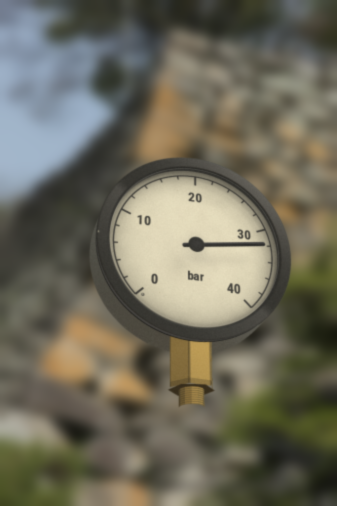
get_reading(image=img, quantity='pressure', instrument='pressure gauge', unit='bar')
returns 32 bar
